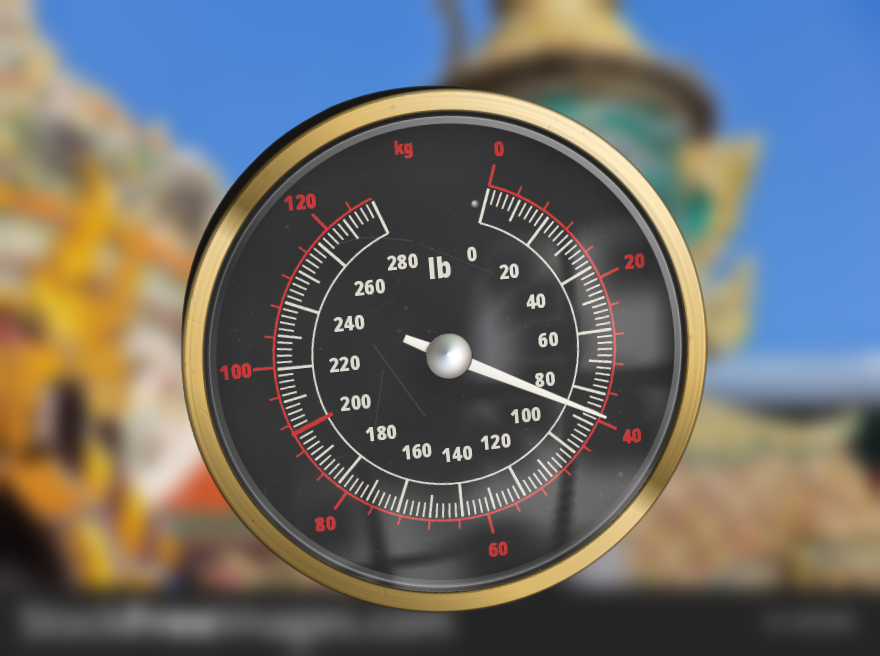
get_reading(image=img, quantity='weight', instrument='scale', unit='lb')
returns 86 lb
